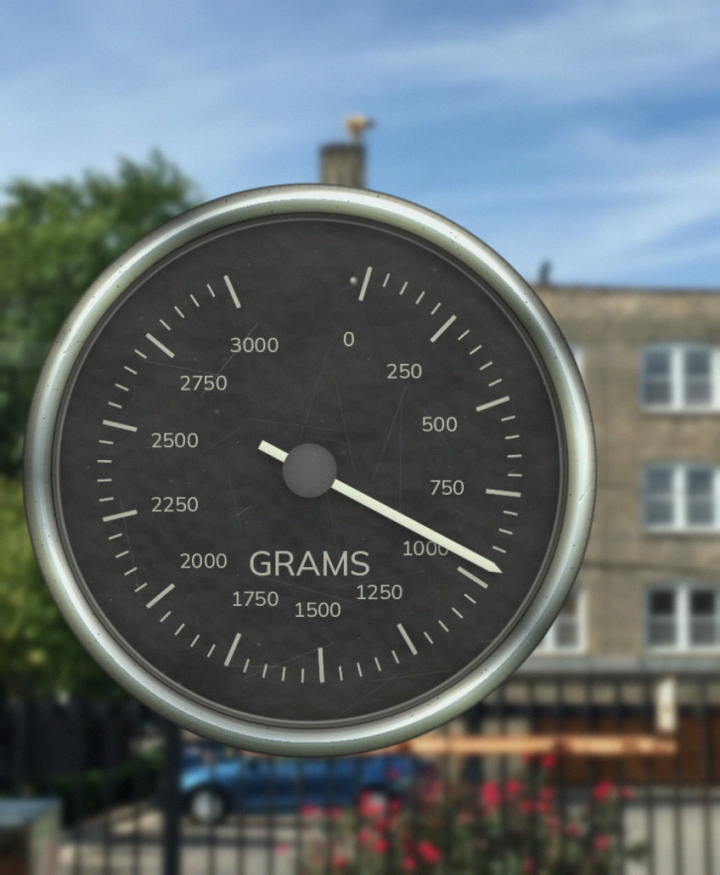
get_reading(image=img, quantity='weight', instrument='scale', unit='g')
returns 950 g
